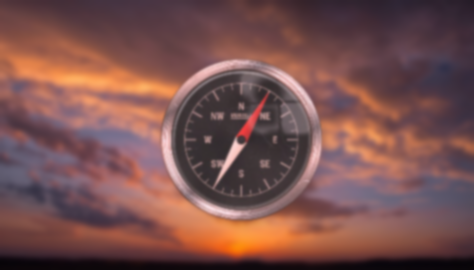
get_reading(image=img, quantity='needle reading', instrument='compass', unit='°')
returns 30 °
